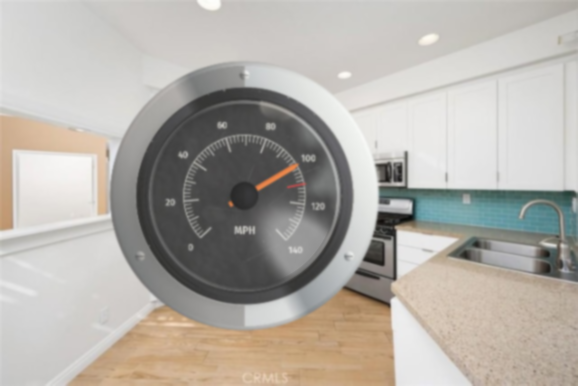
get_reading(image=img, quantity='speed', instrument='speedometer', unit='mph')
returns 100 mph
